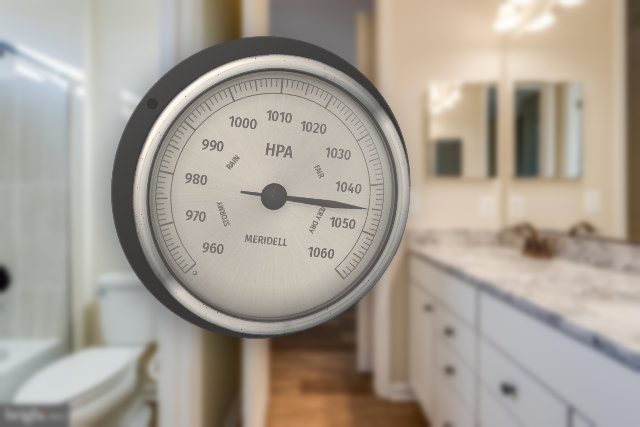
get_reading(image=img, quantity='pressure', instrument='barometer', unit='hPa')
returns 1045 hPa
